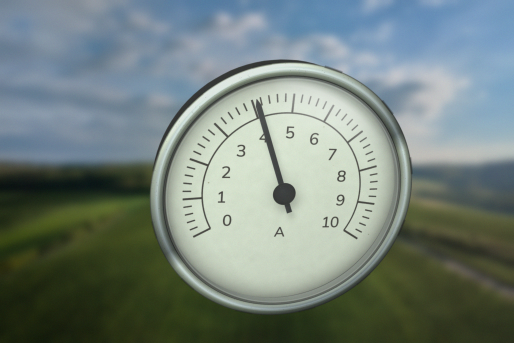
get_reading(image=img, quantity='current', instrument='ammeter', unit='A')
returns 4.1 A
